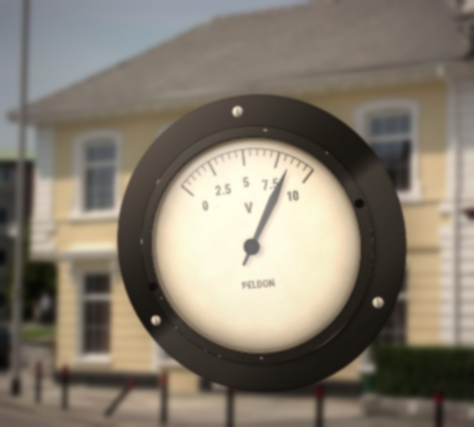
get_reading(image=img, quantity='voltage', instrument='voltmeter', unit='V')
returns 8.5 V
